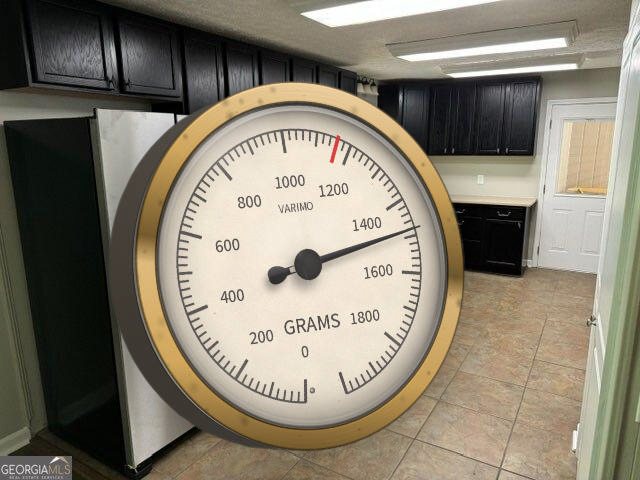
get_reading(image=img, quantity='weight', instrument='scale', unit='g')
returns 1480 g
